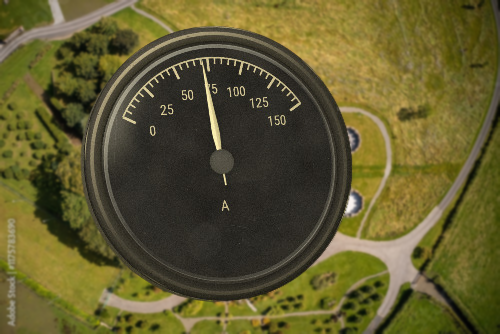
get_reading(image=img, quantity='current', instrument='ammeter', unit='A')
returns 70 A
